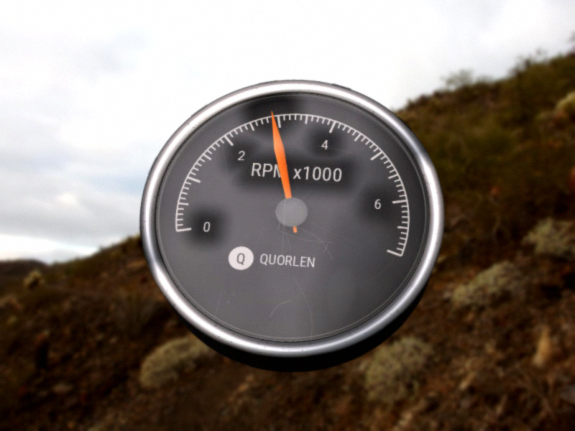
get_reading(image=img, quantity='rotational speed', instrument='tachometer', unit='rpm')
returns 2900 rpm
